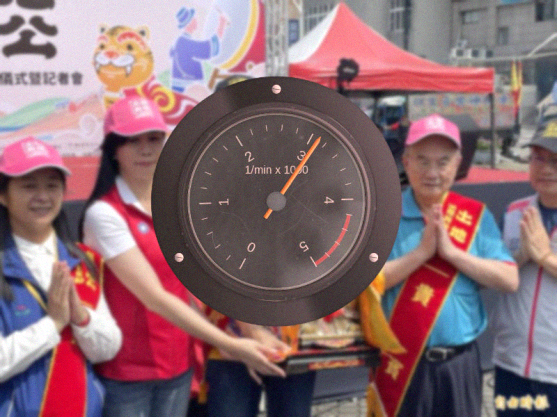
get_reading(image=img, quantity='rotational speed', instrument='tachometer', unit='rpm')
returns 3100 rpm
